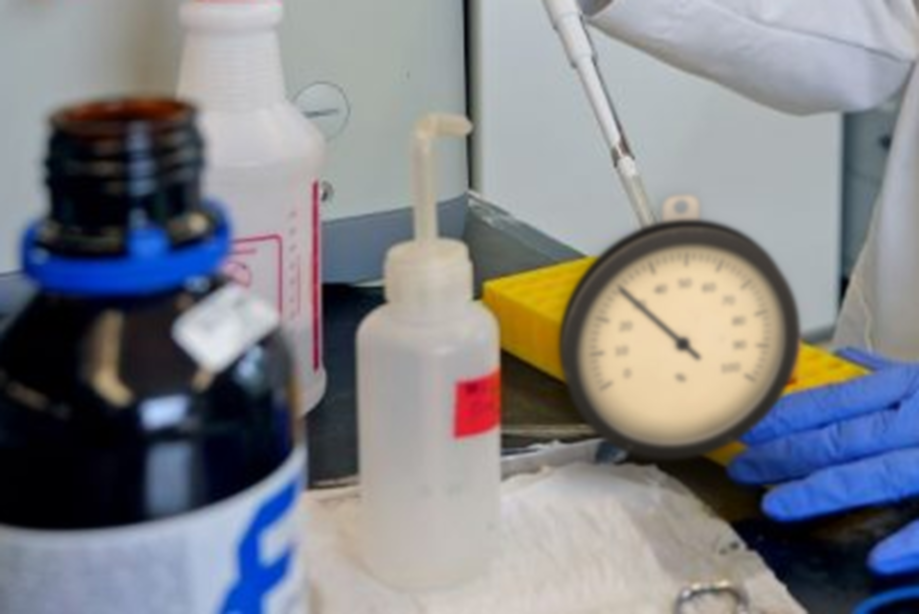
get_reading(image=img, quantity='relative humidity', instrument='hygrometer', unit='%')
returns 30 %
